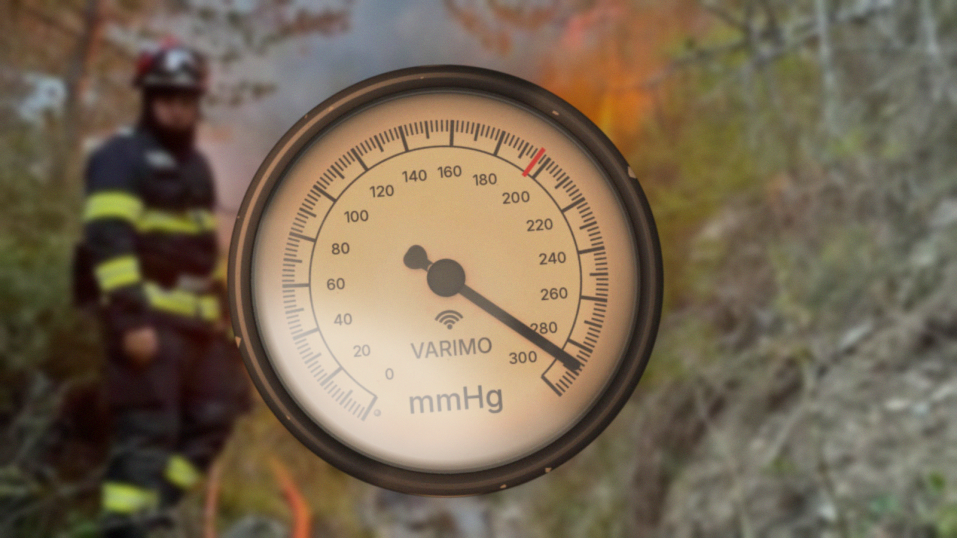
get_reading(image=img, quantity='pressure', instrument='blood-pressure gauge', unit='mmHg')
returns 288 mmHg
